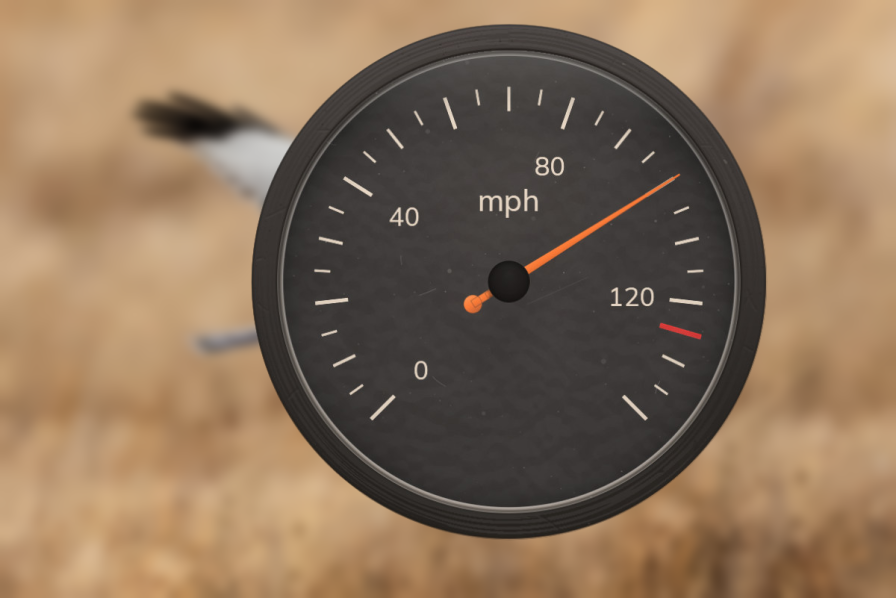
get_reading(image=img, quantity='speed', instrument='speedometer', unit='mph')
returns 100 mph
